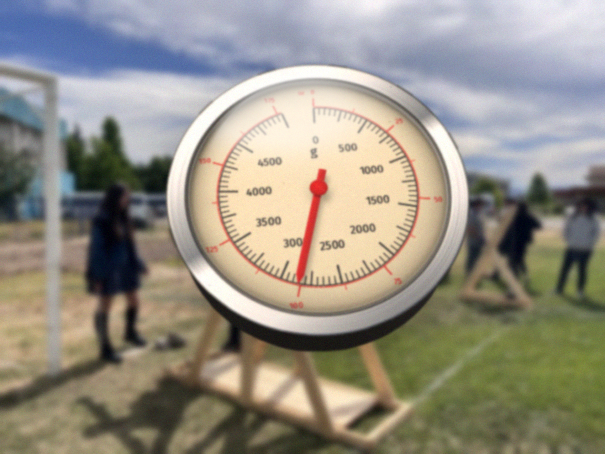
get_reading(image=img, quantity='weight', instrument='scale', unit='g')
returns 2850 g
